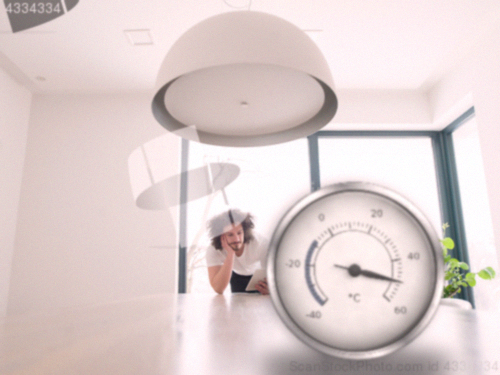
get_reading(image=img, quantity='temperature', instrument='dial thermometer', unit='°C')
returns 50 °C
